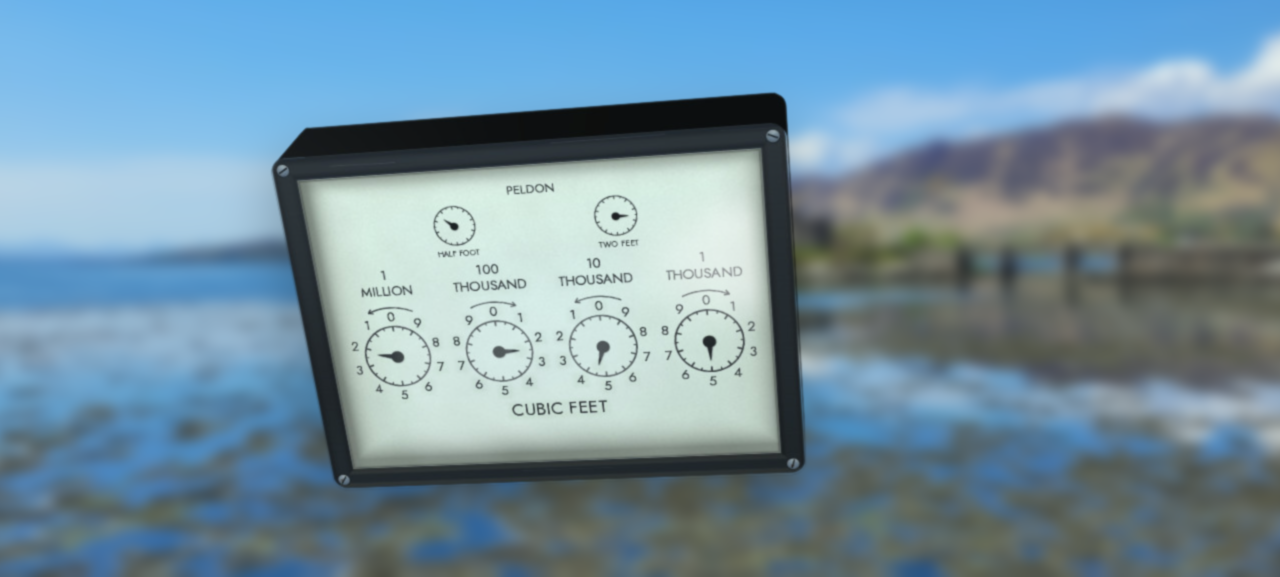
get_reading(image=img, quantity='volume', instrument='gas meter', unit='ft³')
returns 224500 ft³
